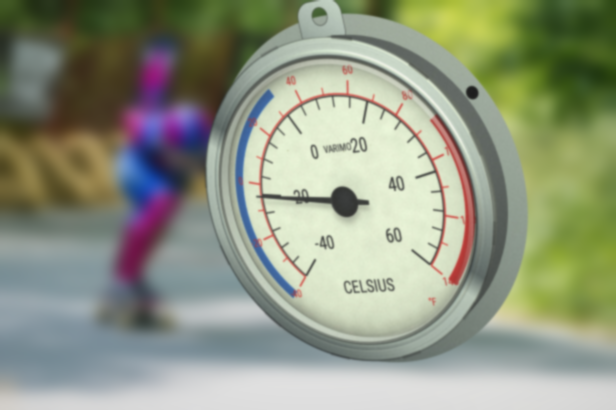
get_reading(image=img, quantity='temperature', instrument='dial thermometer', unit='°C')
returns -20 °C
